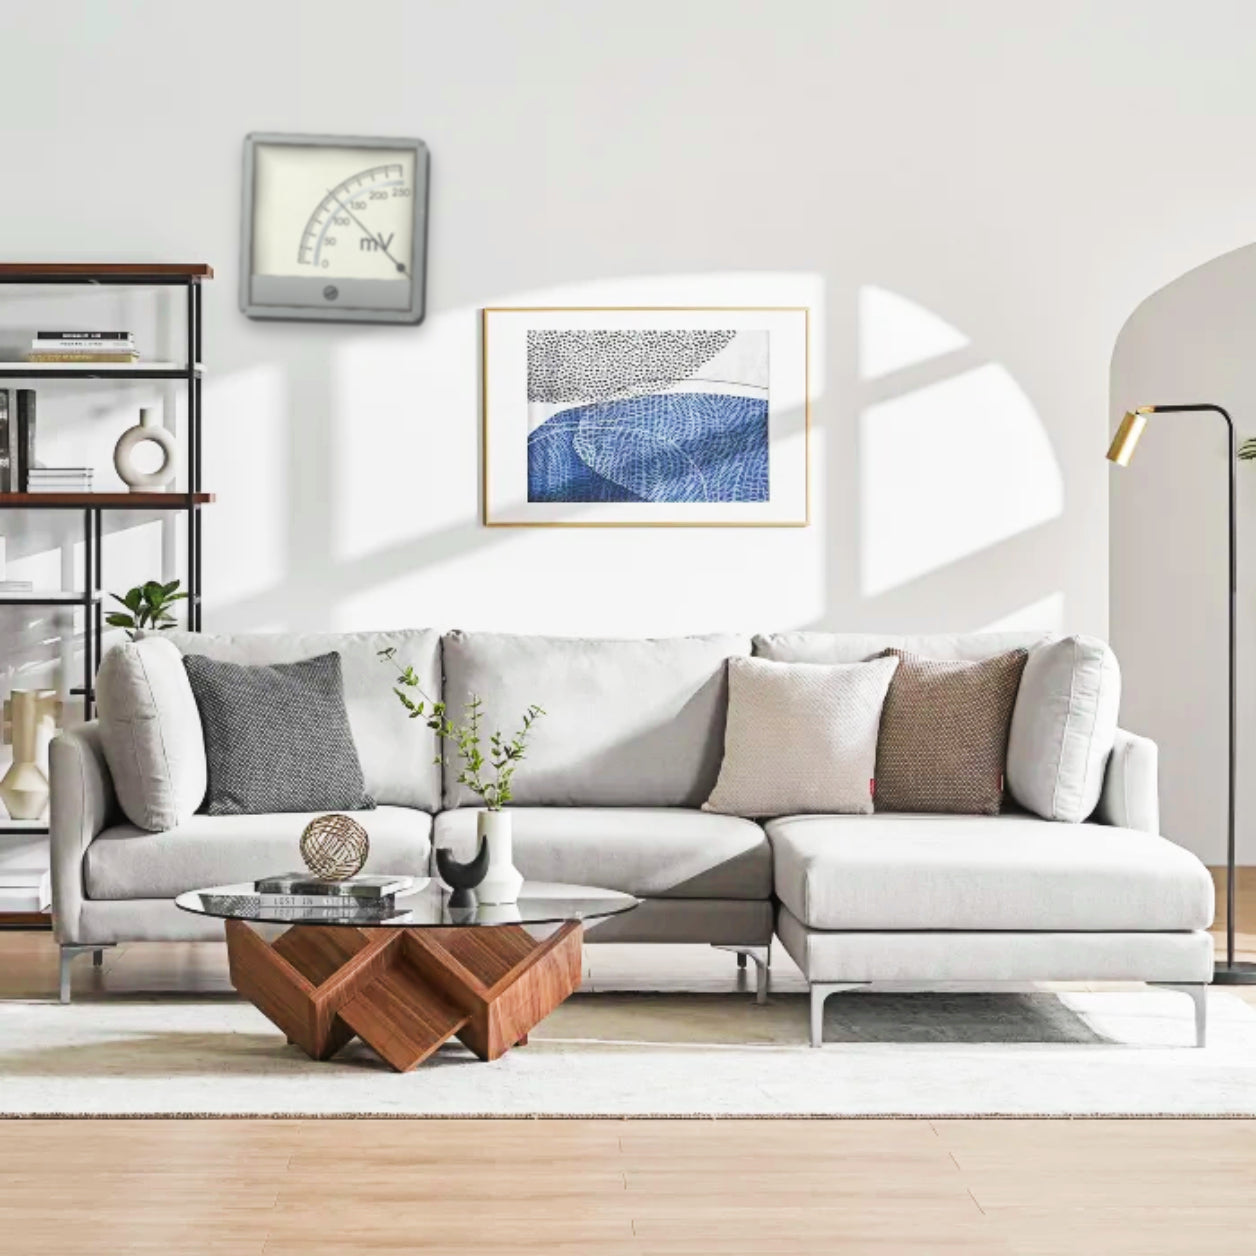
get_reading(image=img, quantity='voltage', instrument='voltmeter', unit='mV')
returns 125 mV
